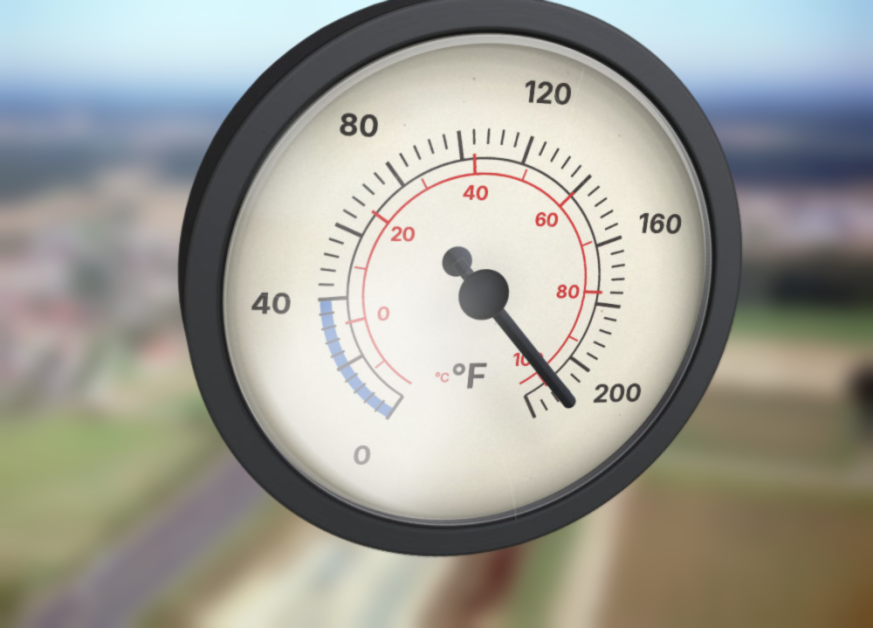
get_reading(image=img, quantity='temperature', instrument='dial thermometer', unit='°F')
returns 210 °F
